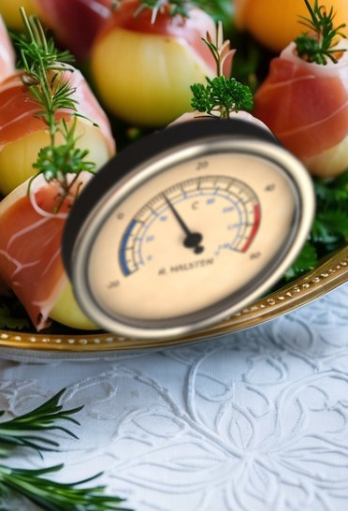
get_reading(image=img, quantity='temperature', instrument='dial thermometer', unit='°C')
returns 10 °C
